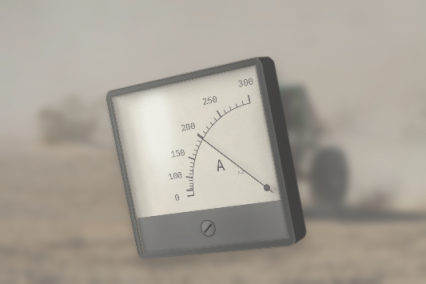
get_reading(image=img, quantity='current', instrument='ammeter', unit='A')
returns 200 A
